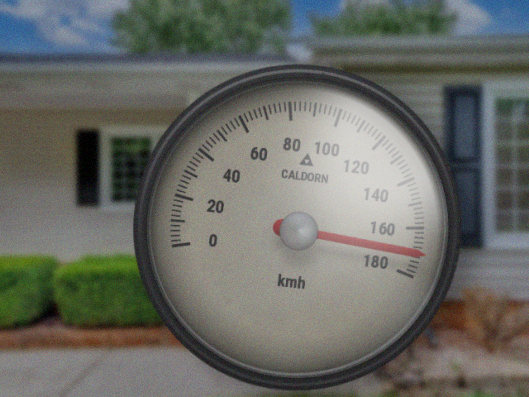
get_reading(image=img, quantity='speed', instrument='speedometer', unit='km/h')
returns 170 km/h
